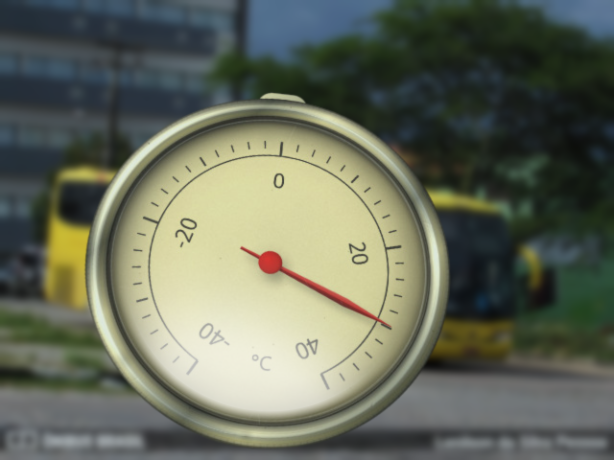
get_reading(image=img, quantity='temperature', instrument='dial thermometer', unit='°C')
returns 30 °C
